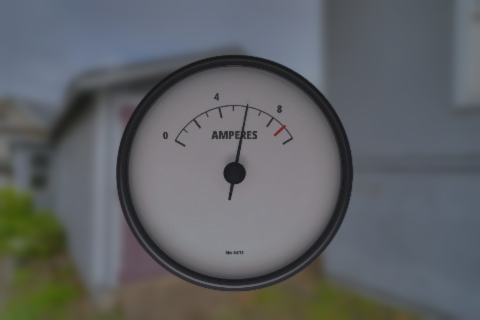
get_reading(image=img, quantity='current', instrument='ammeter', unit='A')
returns 6 A
